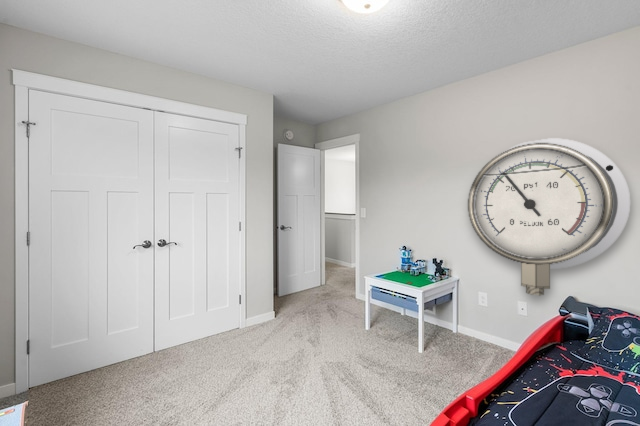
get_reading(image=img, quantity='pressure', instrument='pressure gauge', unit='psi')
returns 22.5 psi
